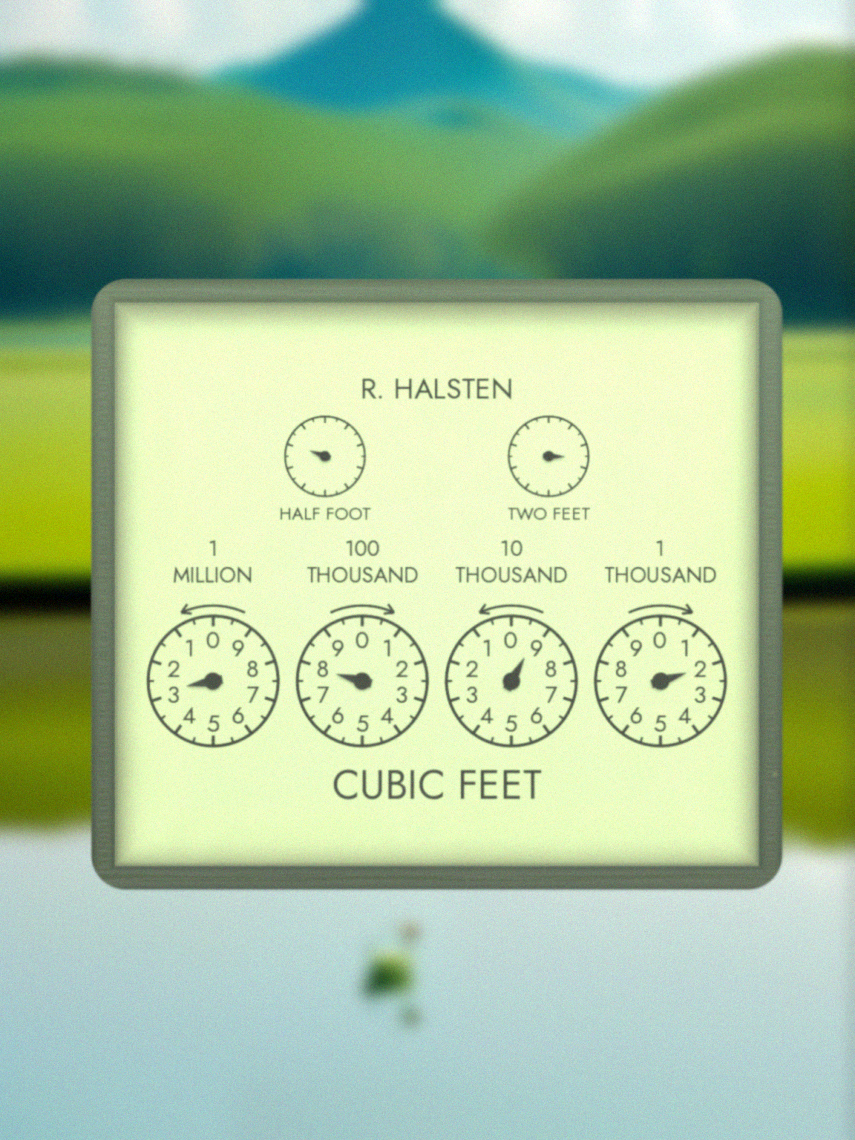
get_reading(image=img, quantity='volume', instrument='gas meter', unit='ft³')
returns 279200 ft³
